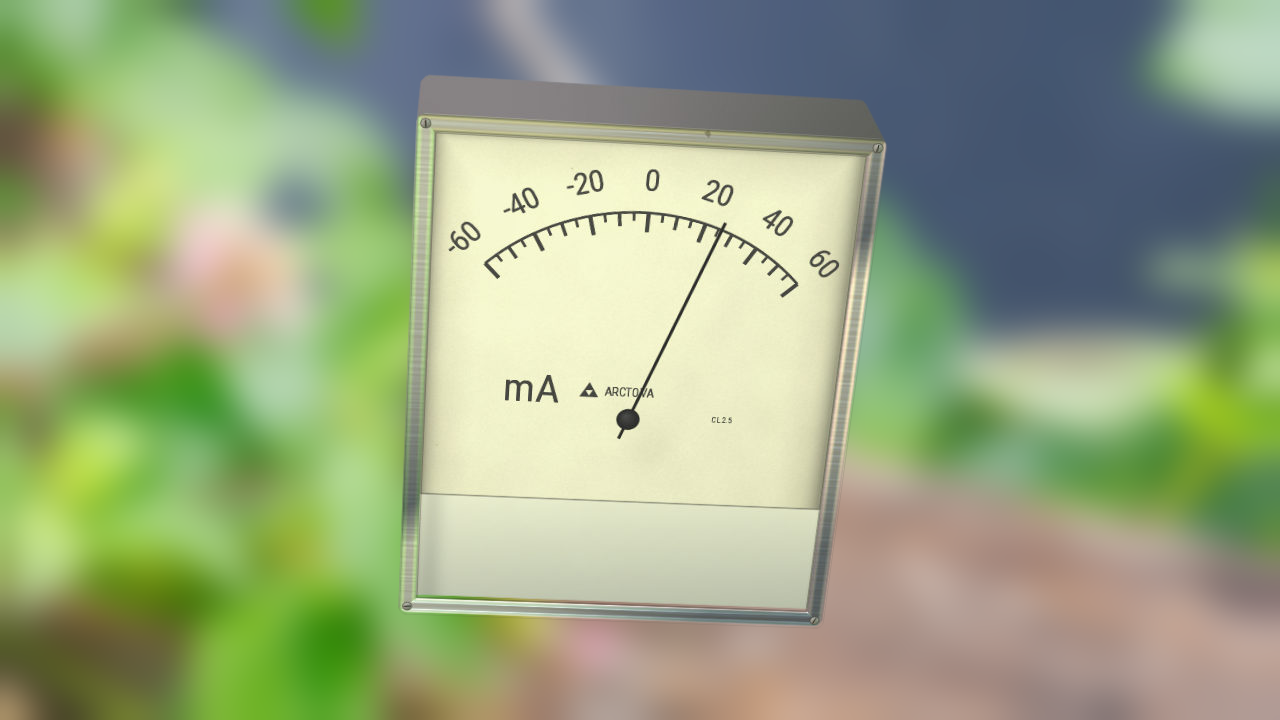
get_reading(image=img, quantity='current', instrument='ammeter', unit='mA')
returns 25 mA
